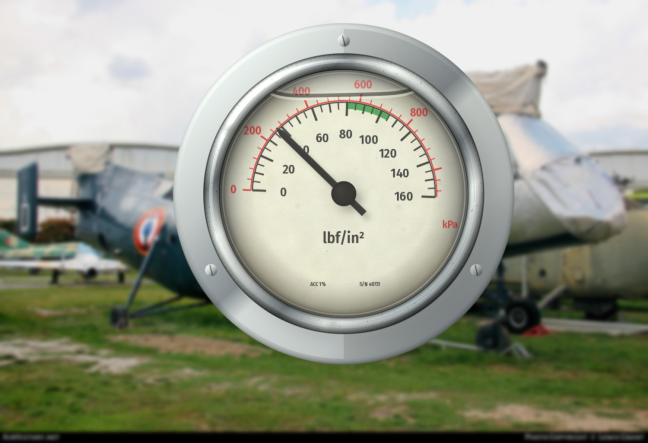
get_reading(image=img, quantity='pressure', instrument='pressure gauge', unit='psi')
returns 37.5 psi
